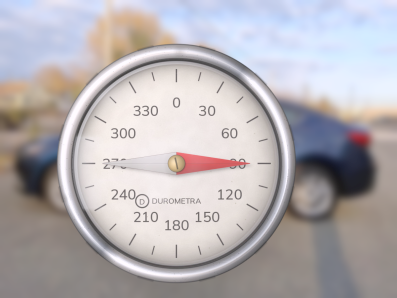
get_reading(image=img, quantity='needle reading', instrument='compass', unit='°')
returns 90 °
